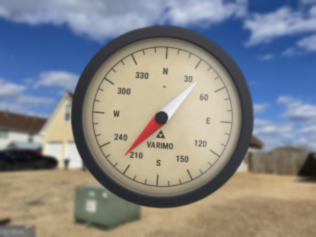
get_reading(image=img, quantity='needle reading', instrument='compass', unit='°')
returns 220 °
